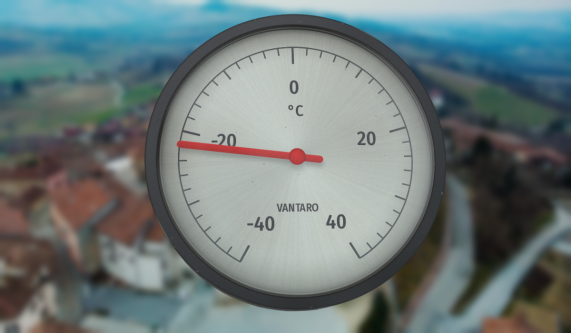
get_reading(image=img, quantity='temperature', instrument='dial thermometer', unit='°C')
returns -22 °C
